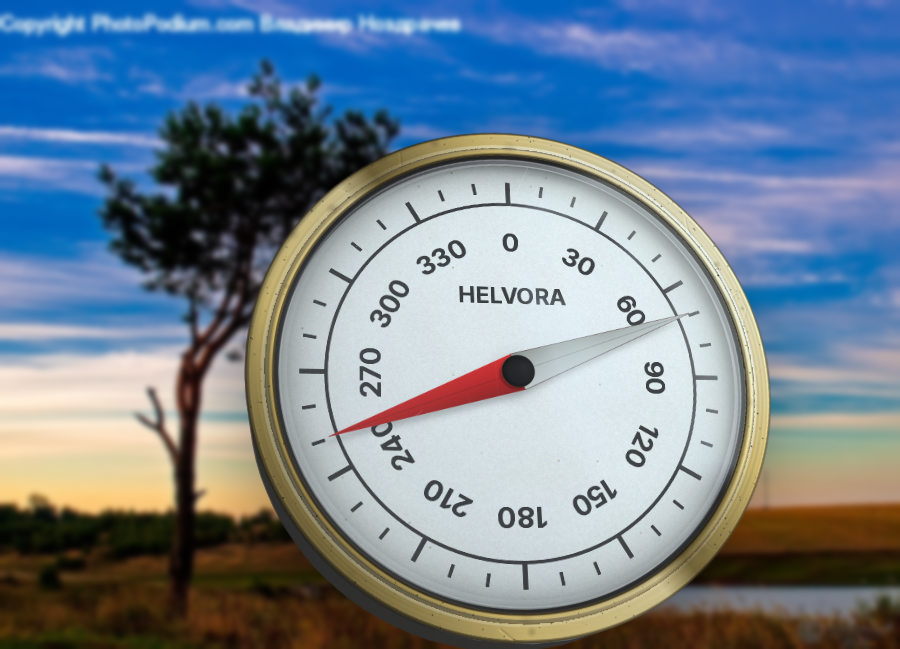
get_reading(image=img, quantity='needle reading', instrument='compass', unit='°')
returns 250 °
